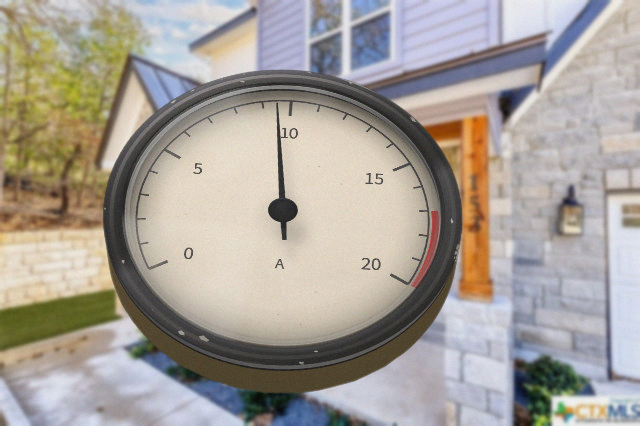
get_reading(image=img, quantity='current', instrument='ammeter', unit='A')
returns 9.5 A
